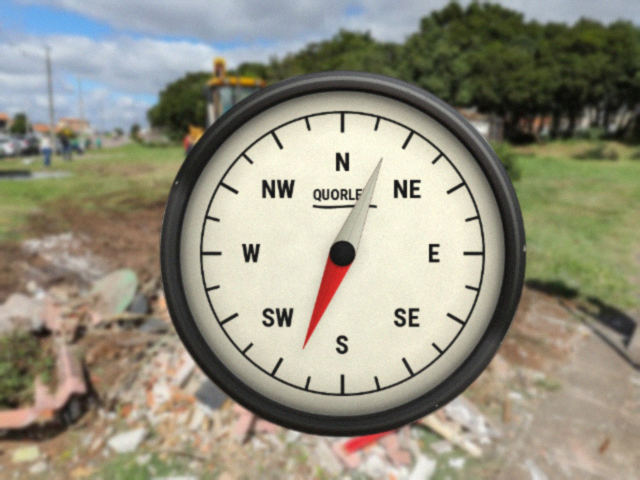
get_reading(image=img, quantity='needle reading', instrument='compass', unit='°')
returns 202.5 °
